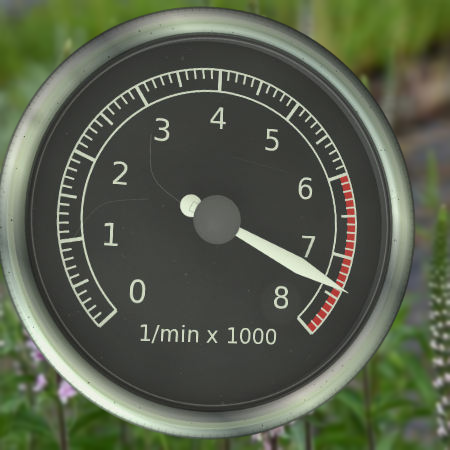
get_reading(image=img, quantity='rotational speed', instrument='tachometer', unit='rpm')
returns 7400 rpm
